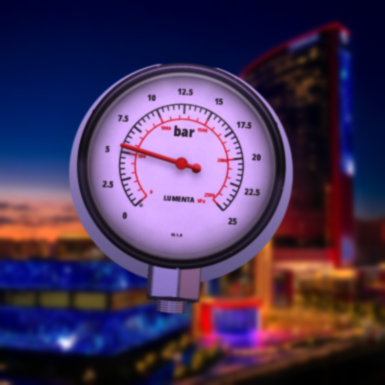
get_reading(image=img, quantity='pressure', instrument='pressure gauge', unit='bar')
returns 5.5 bar
